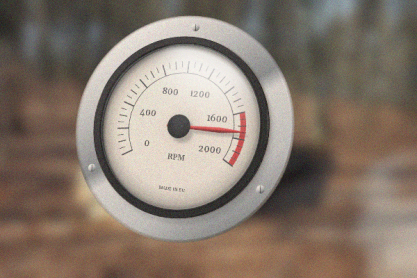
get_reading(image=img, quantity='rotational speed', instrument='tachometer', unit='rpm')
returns 1750 rpm
